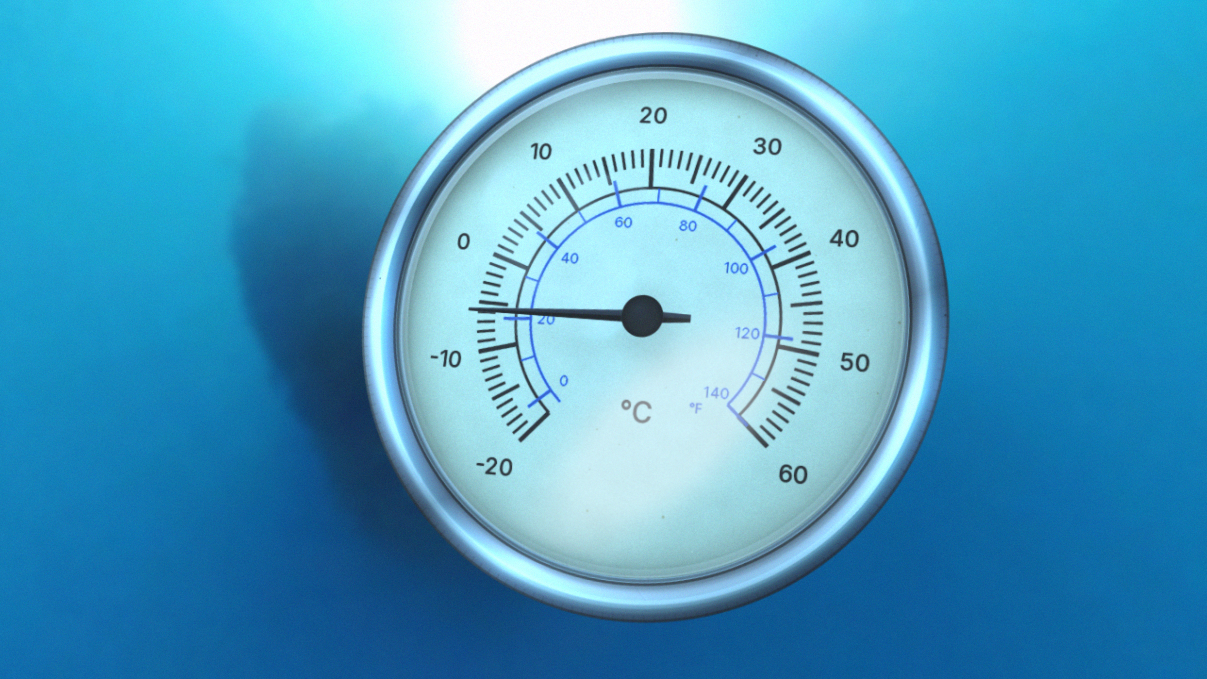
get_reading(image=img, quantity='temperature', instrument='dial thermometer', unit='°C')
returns -6 °C
